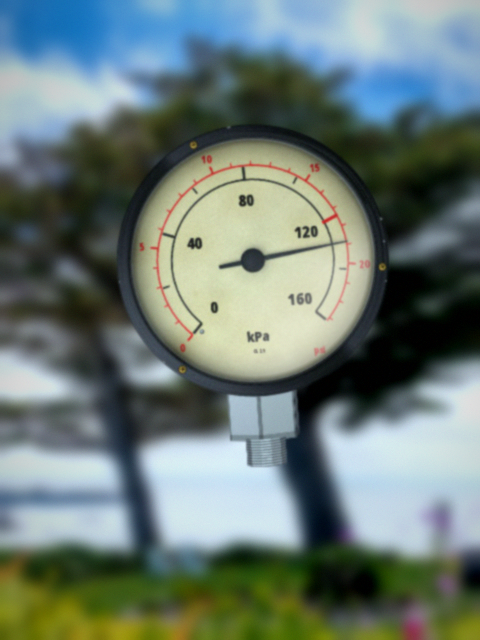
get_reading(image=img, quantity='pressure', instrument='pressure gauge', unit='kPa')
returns 130 kPa
